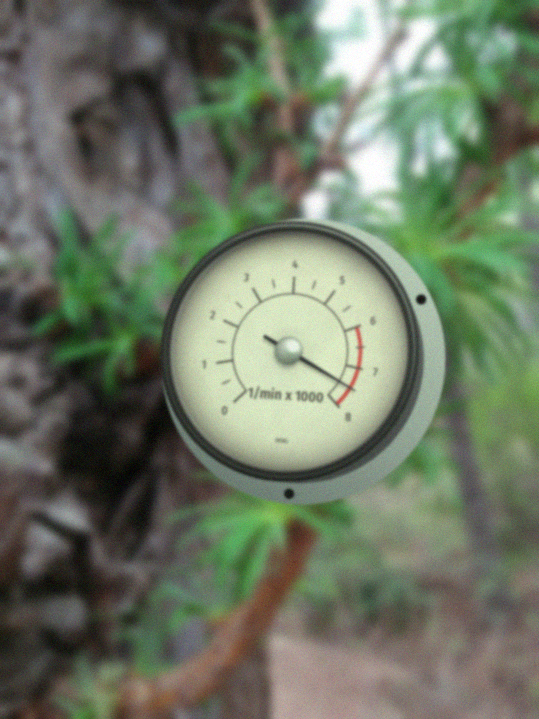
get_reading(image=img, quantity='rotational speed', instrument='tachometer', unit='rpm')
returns 7500 rpm
